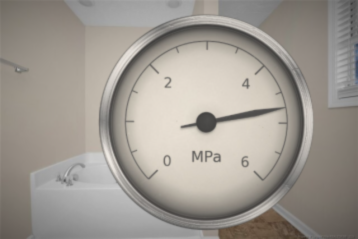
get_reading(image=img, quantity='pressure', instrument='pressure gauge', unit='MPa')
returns 4.75 MPa
